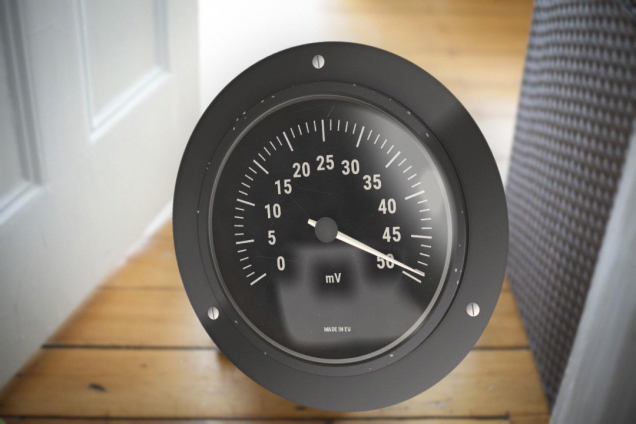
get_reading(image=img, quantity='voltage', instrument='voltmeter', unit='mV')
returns 49 mV
